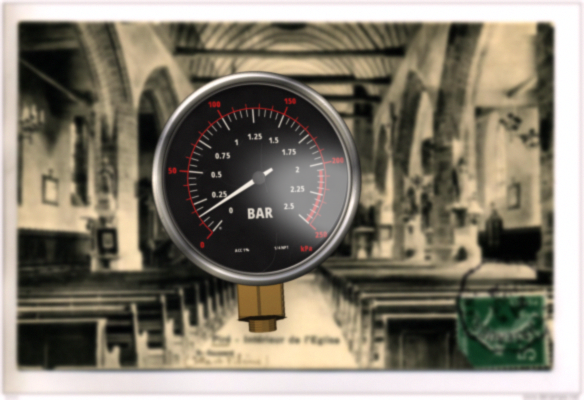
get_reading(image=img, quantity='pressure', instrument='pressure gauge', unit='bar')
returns 0.15 bar
